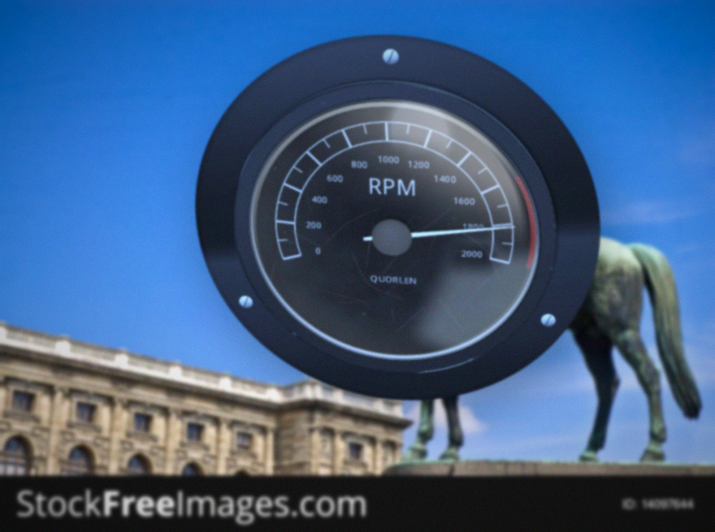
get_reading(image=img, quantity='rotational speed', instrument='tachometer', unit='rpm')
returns 1800 rpm
